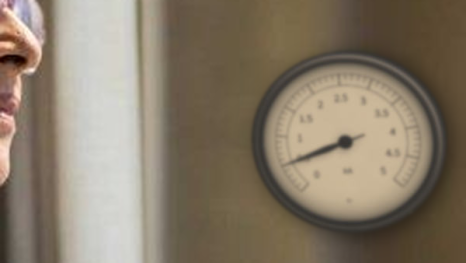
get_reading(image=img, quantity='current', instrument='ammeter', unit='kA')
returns 0.5 kA
